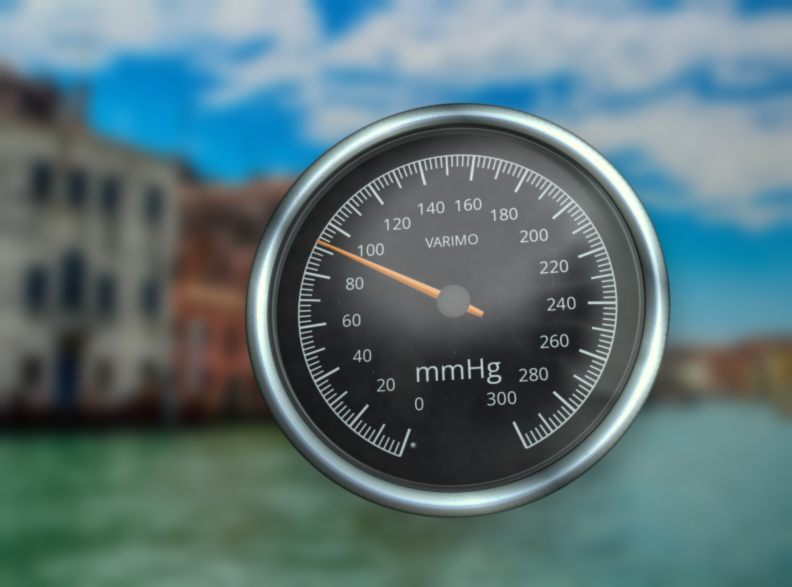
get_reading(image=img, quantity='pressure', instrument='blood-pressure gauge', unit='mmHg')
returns 92 mmHg
